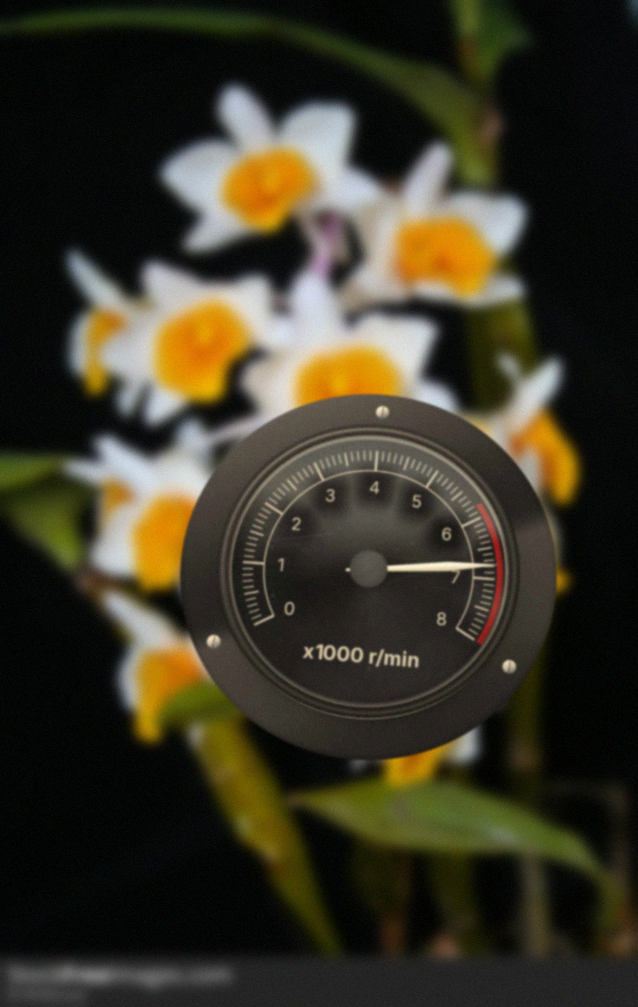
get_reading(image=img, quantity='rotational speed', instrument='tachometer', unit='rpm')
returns 6800 rpm
